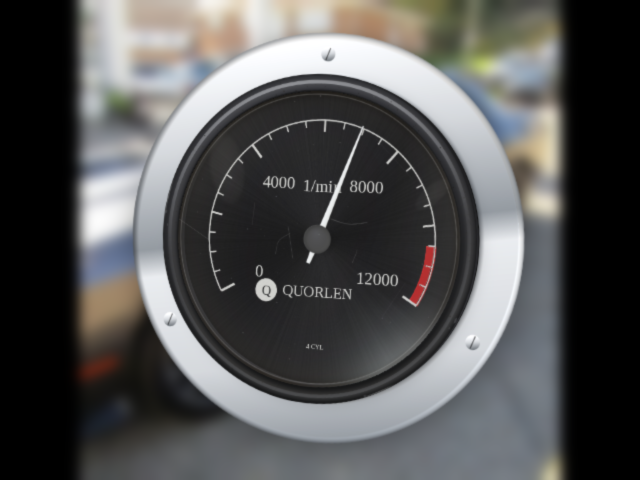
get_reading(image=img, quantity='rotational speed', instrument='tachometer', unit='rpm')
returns 7000 rpm
